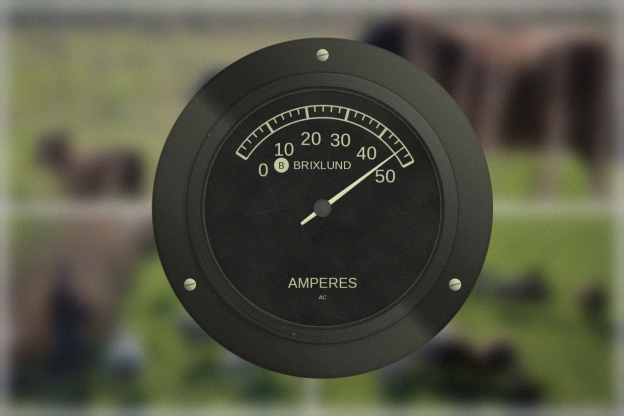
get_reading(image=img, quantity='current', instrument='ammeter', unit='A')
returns 46 A
